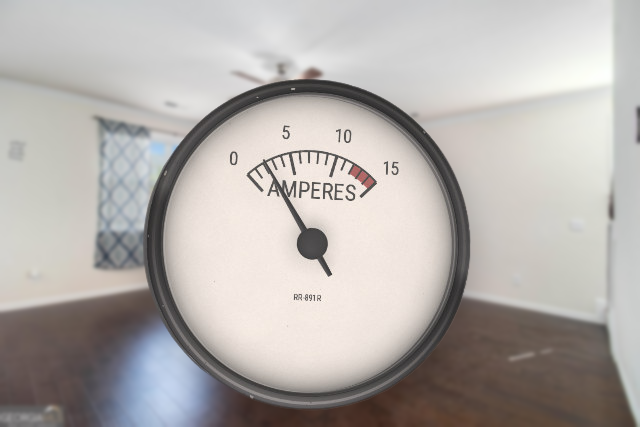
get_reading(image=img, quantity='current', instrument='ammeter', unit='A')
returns 2 A
